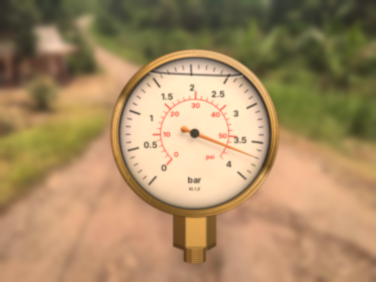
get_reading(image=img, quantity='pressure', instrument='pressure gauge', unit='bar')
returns 3.7 bar
